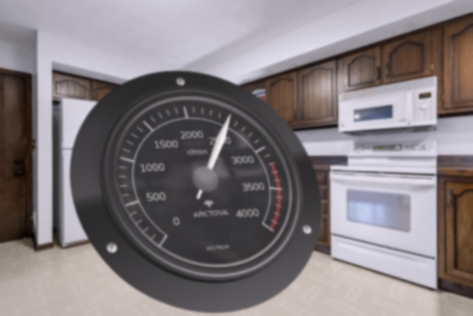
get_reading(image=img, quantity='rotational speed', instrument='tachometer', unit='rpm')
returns 2500 rpm
